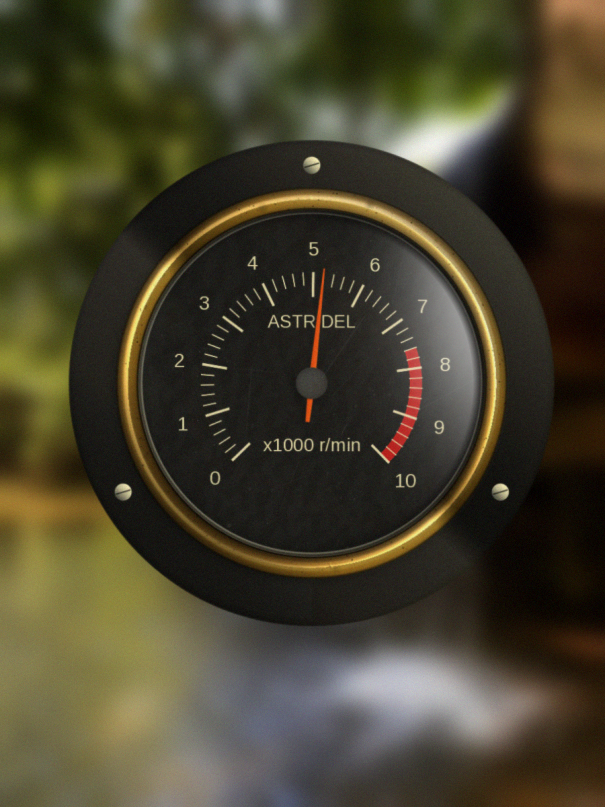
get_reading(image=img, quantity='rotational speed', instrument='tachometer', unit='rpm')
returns 5200 rpm
